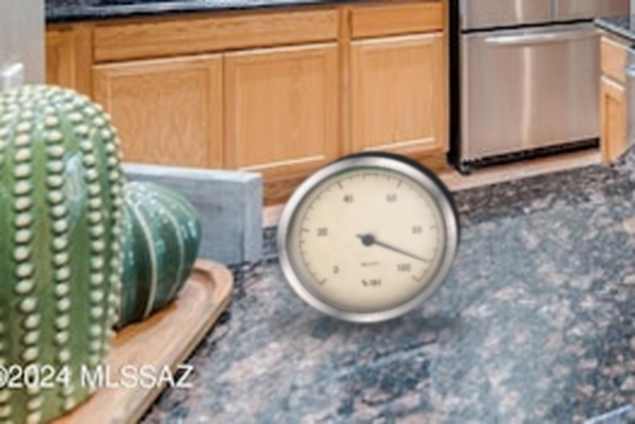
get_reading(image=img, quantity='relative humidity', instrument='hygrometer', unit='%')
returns 92 %
